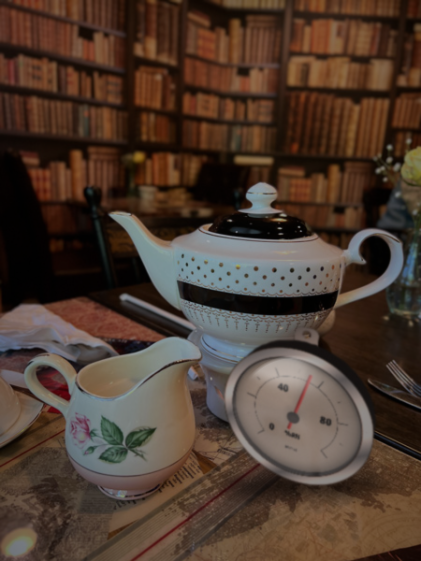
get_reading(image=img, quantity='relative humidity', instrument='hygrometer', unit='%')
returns 55 %
